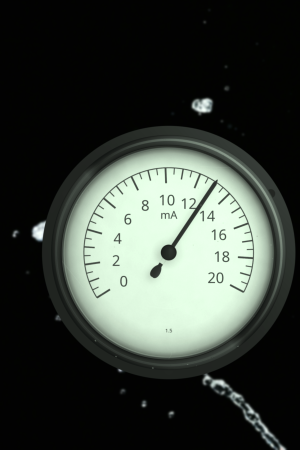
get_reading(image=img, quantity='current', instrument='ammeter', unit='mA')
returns 13 mA
